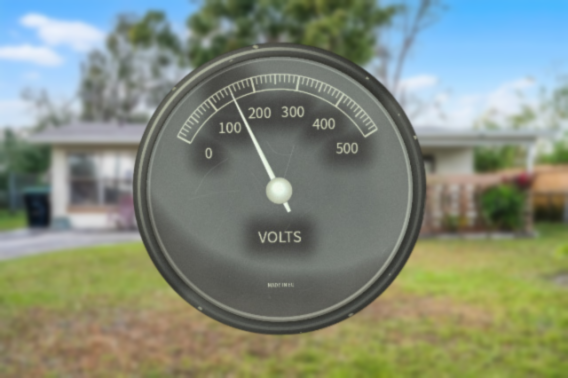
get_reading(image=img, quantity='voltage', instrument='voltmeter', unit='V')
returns 150 V
